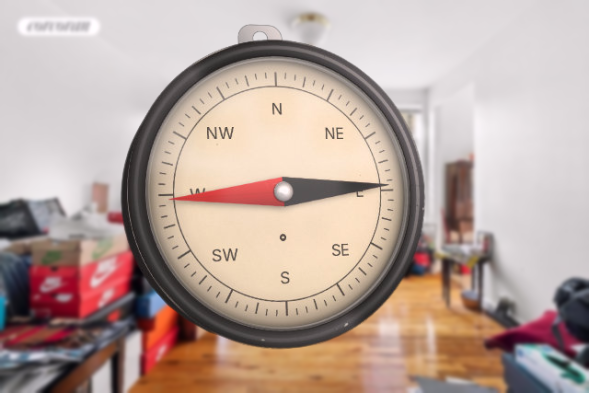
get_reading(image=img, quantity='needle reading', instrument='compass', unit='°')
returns 267.5 °
